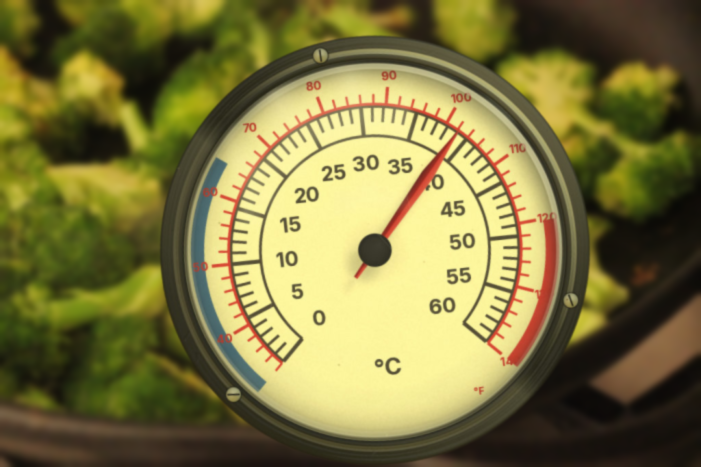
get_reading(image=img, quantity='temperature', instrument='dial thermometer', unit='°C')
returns 39 °C
